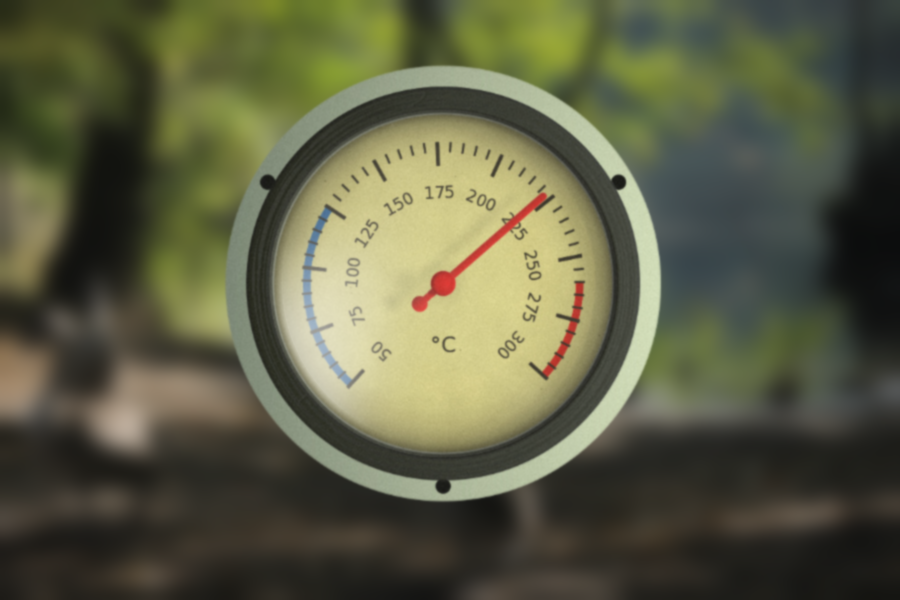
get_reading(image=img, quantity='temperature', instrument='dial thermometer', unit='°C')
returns 222.5 °C
